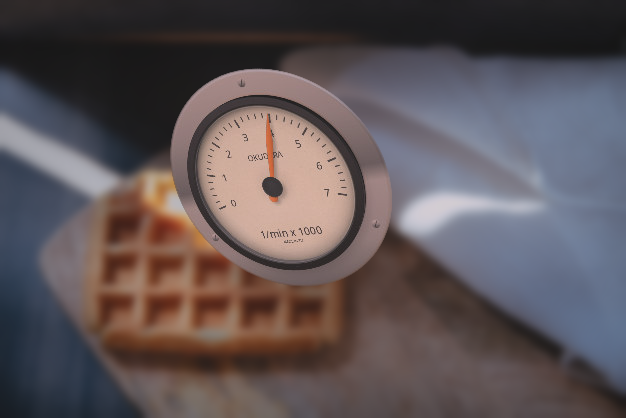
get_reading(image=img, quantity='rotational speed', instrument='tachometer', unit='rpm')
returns 4000 rpm
